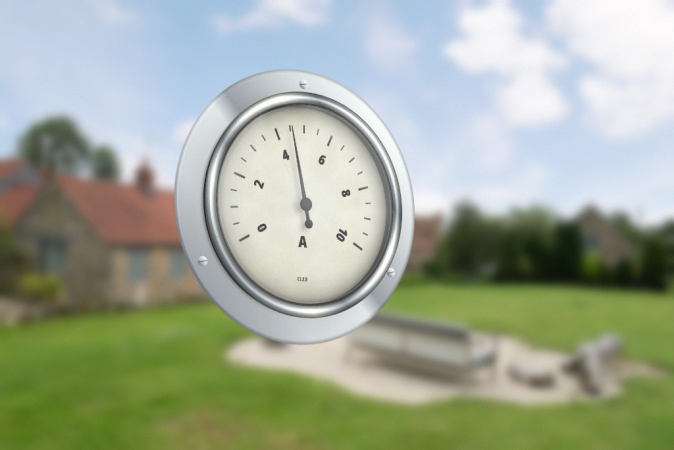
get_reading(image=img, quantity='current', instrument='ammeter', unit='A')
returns 4.5 A
